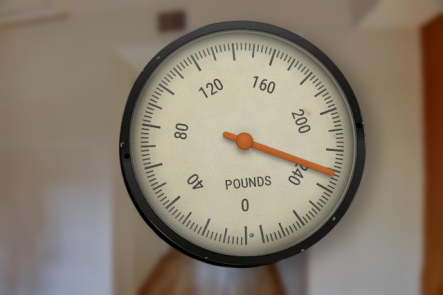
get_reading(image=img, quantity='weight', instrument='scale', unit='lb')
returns 232 lb
